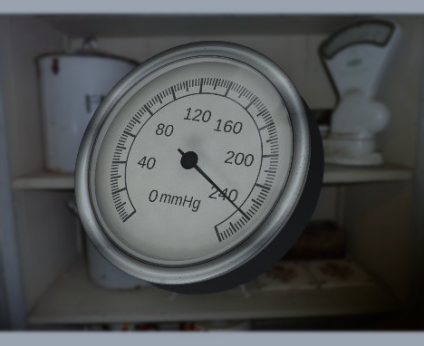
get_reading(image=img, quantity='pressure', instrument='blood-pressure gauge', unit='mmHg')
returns 240 mmHg
